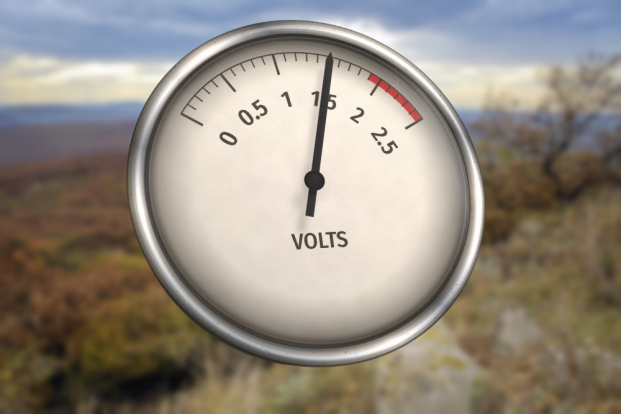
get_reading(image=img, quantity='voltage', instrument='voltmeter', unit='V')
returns 1.5 V
